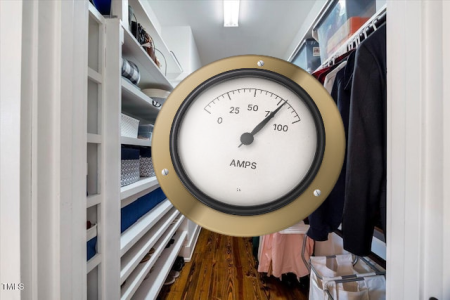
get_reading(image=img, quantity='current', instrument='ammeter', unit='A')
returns 80 A
